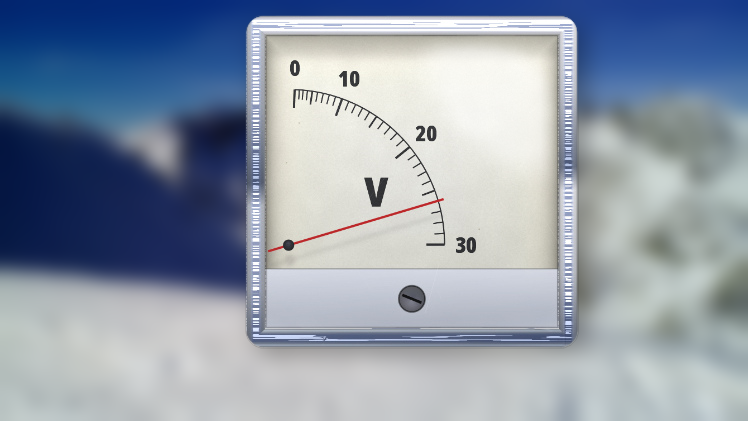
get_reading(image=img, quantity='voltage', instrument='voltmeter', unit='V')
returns 26 V
